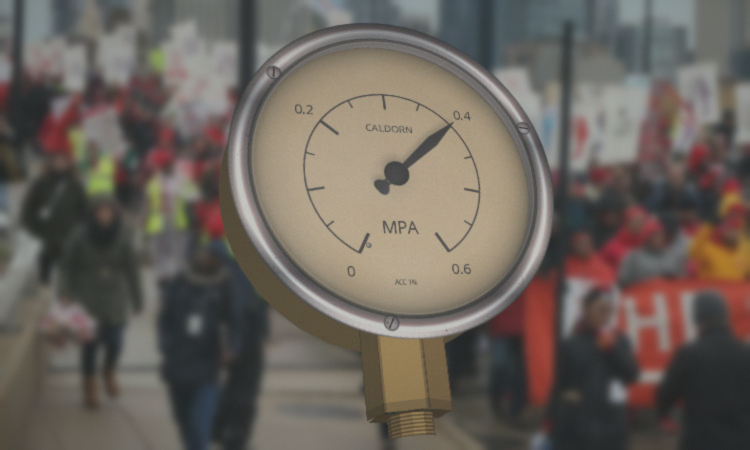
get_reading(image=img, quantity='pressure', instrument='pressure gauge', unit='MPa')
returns 0.4 MPa
